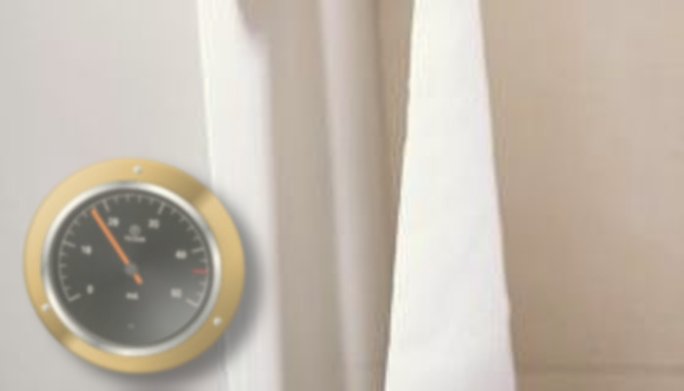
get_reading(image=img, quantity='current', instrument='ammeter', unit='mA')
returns 18 mA
